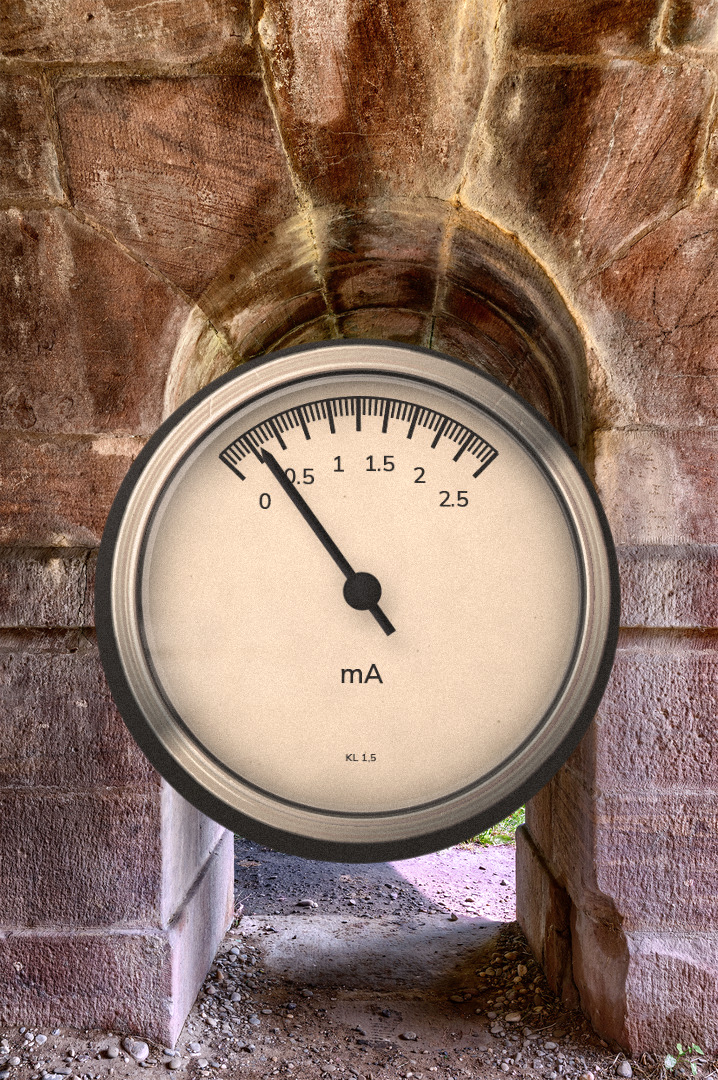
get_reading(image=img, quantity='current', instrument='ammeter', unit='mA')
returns 0.3 mA
